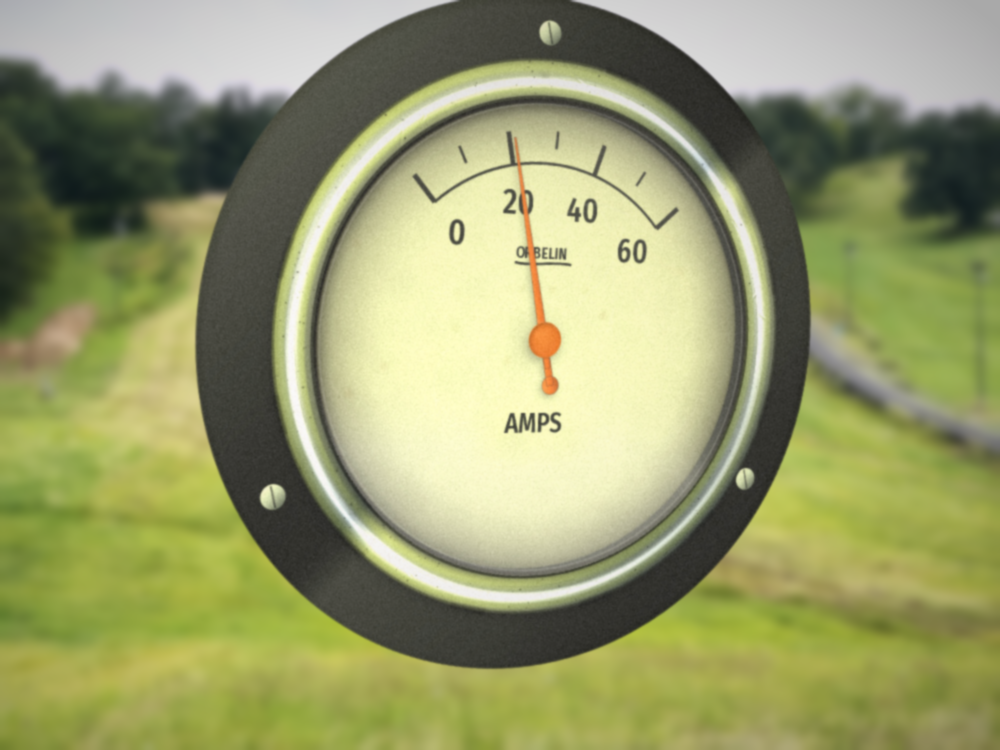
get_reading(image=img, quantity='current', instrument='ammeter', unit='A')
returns 20 A
